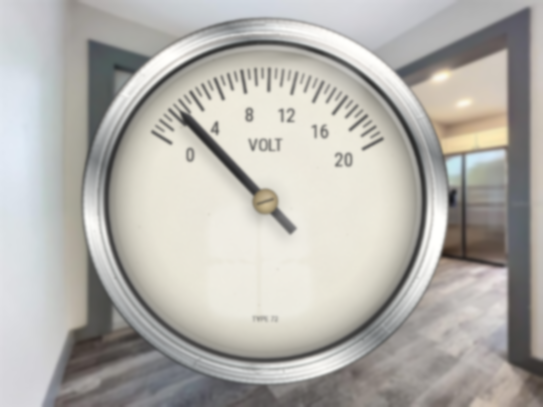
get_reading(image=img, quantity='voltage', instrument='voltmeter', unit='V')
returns 2.5 V
